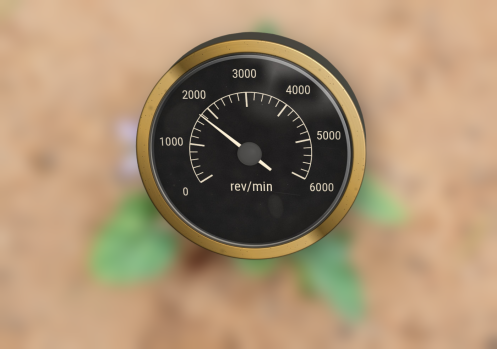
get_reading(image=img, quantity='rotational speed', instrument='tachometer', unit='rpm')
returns 1800 rpm
